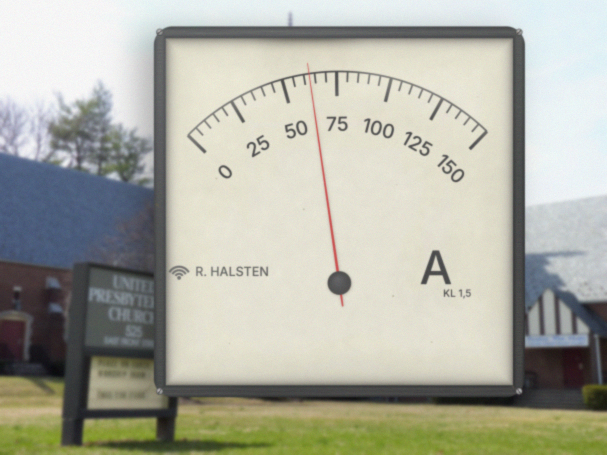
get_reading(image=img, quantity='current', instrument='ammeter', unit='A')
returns 62.5 A
